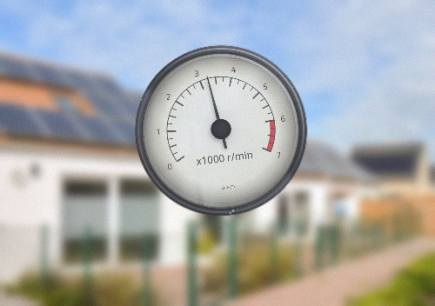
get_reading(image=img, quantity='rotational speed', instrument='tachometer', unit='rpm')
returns 3250 rpm
